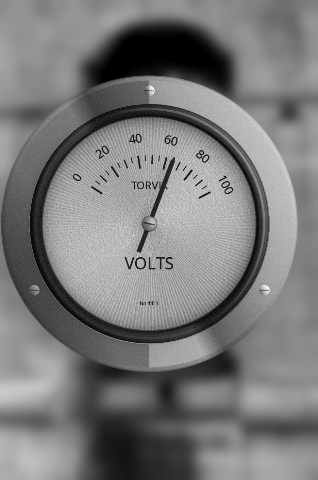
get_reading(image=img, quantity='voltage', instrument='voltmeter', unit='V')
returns 65 V
